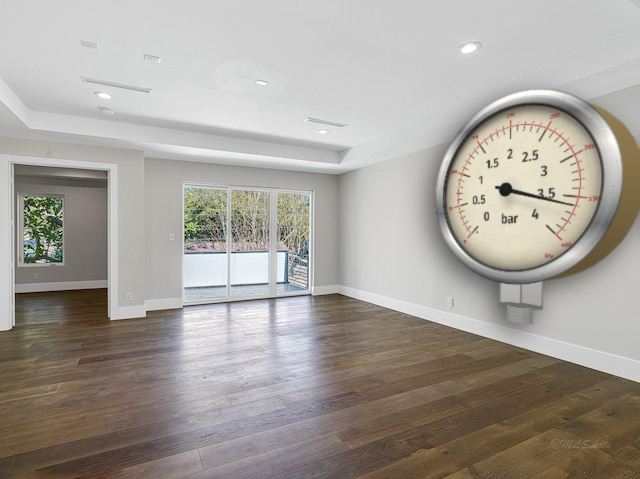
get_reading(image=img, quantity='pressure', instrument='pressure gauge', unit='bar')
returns 3.6 bar
